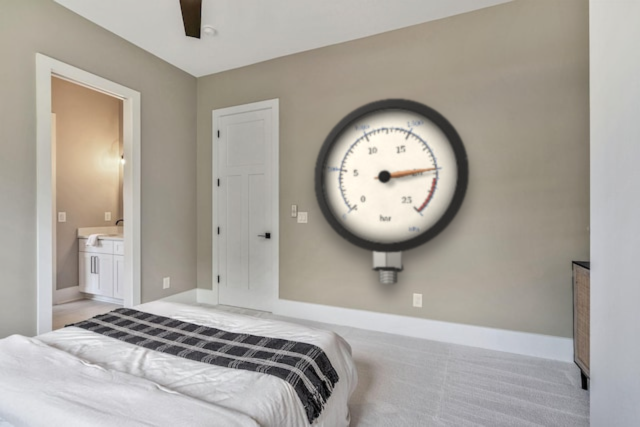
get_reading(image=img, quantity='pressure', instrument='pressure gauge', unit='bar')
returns 20 bar
